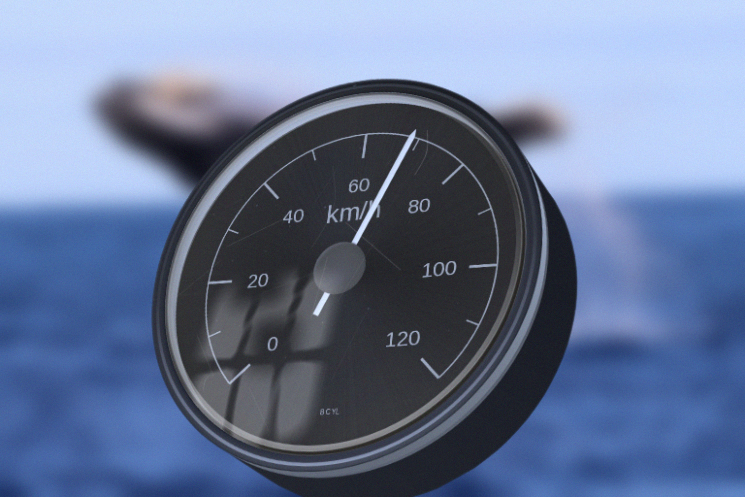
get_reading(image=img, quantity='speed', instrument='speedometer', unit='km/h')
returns 70 km/h
